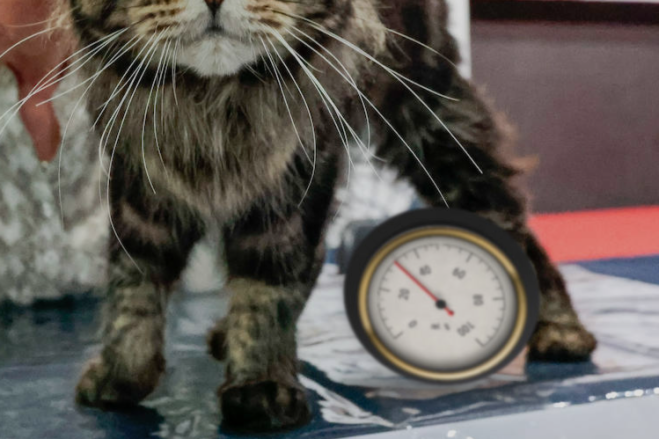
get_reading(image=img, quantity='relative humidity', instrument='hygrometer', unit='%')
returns 32 %
